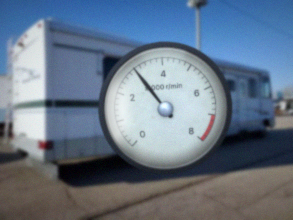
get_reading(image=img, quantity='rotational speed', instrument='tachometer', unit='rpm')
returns 3000 rpm
